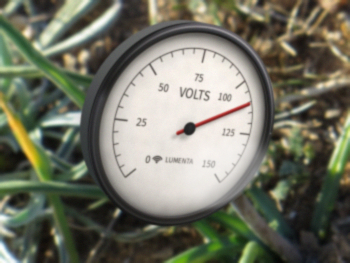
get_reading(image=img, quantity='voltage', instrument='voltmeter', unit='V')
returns 110 V
